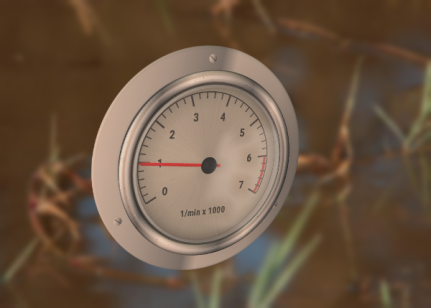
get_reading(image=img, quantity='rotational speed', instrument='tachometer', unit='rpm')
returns 1000 rpm
